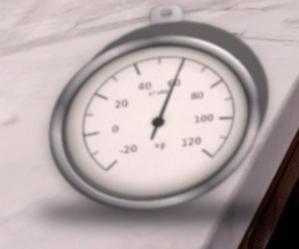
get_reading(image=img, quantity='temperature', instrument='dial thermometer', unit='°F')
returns 60 °F
